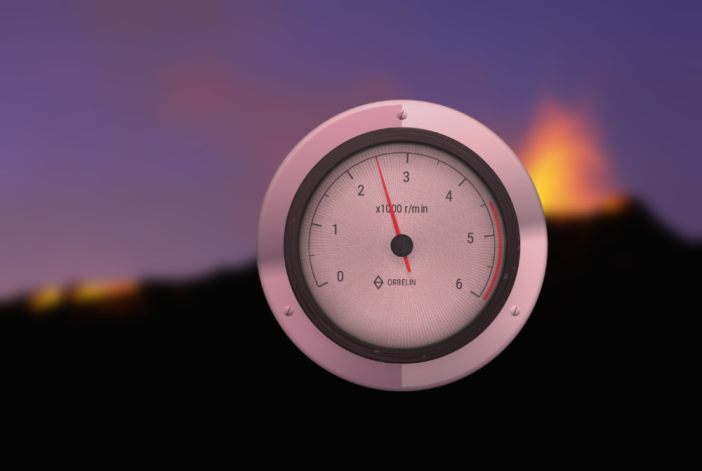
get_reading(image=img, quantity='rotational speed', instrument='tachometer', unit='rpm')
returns 2500 rpm
